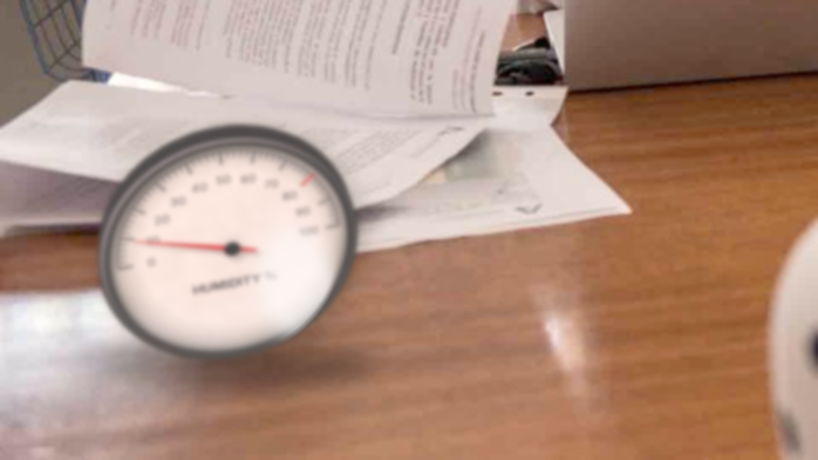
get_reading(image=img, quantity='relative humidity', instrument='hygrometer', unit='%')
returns 10 %
